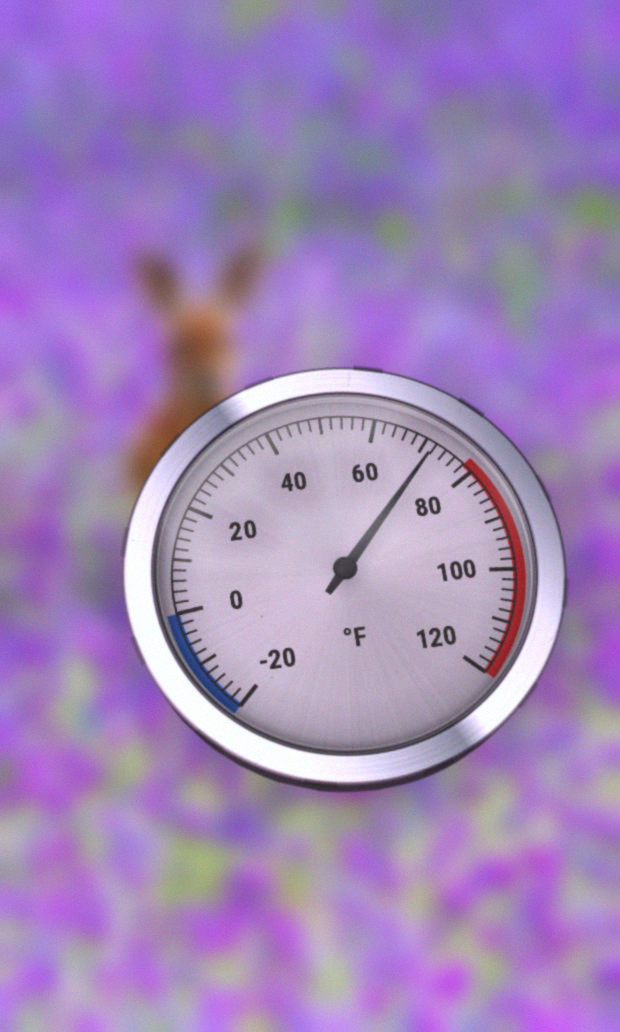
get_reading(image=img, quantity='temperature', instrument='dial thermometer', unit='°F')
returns 72 °F
